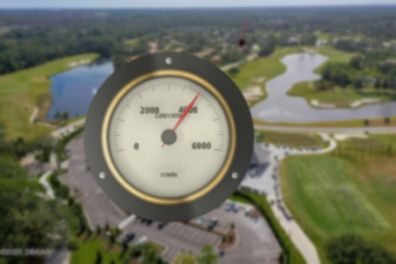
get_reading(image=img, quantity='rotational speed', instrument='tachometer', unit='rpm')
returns 4000 rpm
